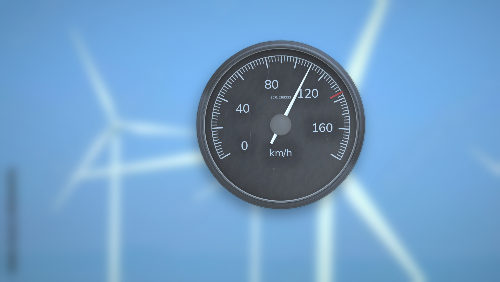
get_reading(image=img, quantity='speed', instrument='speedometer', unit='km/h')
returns 110 km/h
